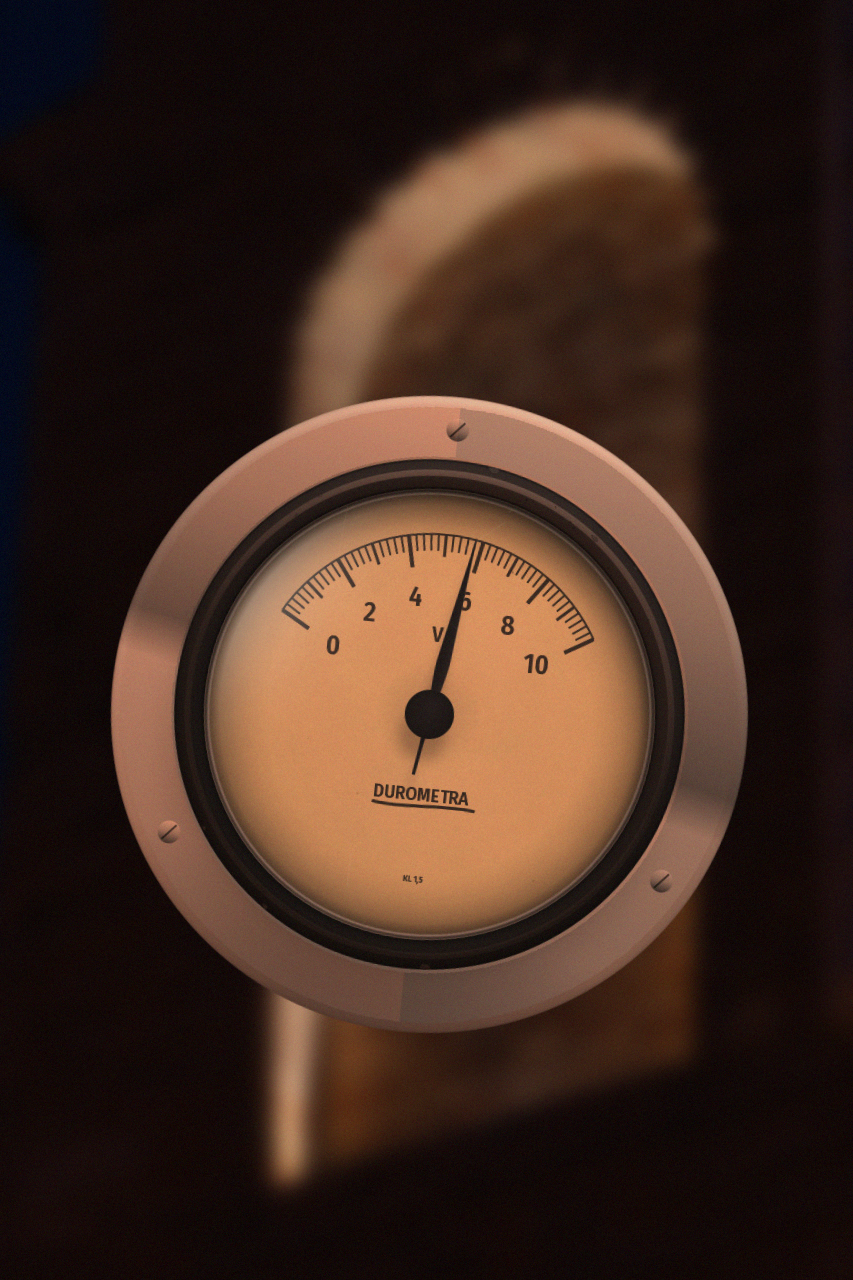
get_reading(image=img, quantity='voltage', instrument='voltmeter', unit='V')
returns 5.8 V
